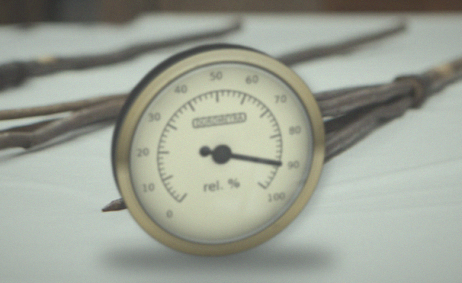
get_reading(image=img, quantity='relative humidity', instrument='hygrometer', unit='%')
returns 90 %
